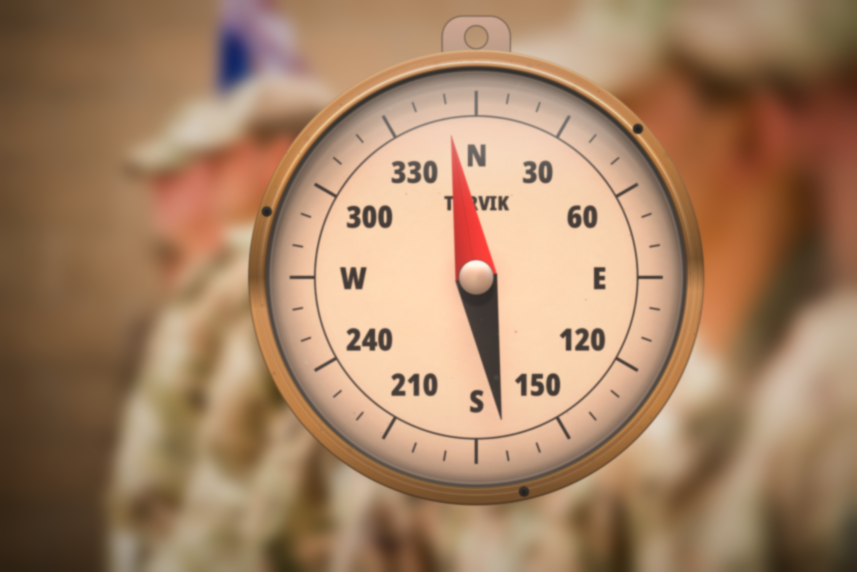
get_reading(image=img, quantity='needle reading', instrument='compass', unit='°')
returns 350 °
